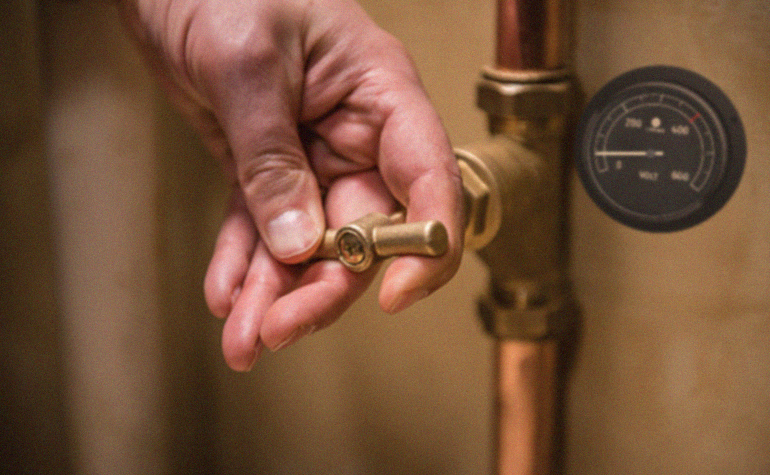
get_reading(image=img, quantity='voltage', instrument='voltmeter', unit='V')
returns 50 V
